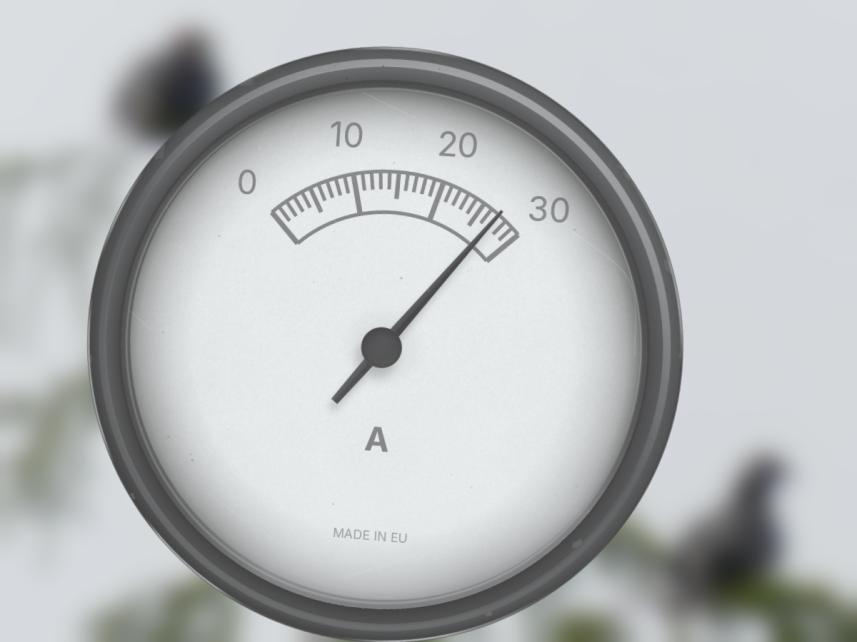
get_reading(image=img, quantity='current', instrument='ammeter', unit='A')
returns 27 A
